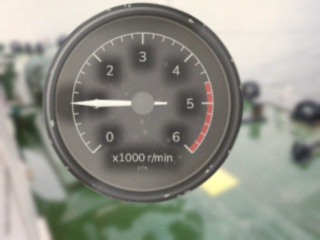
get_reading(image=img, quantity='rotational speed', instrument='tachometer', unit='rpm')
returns 1000 rpm
